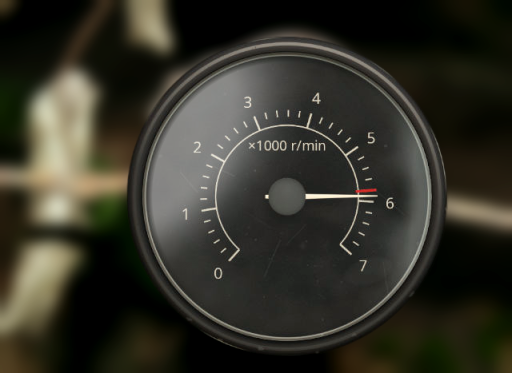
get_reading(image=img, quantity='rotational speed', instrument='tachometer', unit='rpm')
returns 5900 rpm
